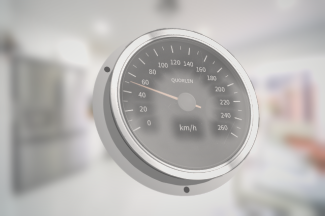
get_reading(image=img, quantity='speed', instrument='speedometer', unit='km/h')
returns 50 km/h
